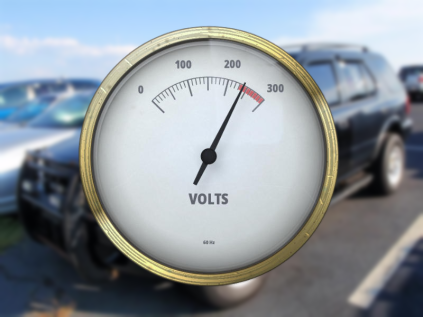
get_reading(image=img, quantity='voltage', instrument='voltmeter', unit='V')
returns 240 V
